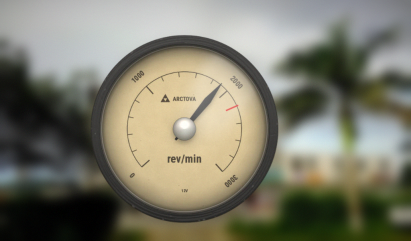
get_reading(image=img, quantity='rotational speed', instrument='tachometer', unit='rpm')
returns 1900 rpm
